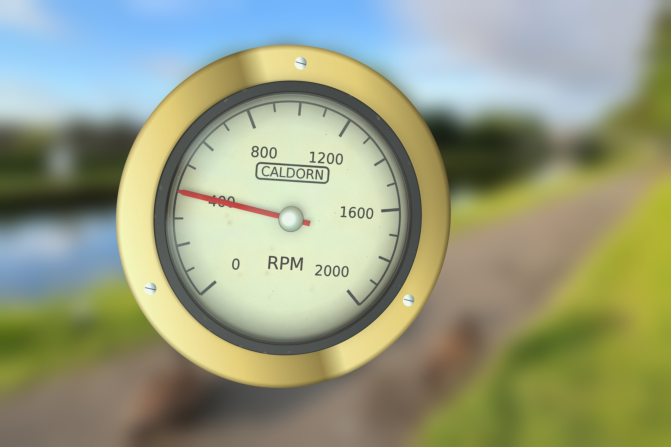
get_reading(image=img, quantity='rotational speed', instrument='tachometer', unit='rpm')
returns 400 rpm
